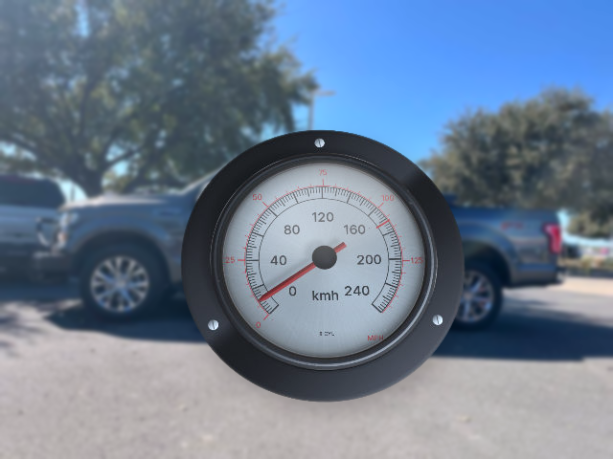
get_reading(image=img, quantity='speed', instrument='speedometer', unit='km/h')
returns 10 km/h
